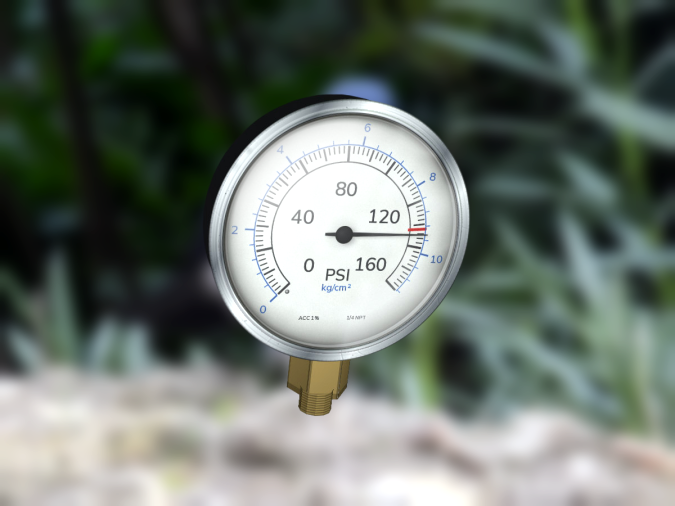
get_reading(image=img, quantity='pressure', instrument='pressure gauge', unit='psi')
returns 134 psi
